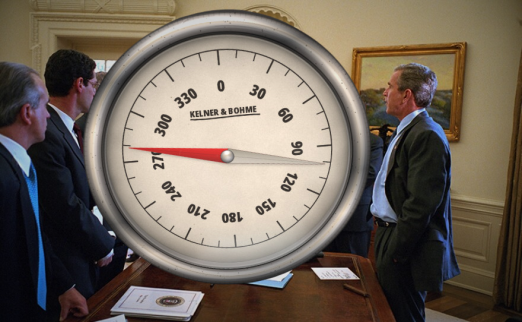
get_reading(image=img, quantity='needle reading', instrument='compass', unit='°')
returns 280 °
